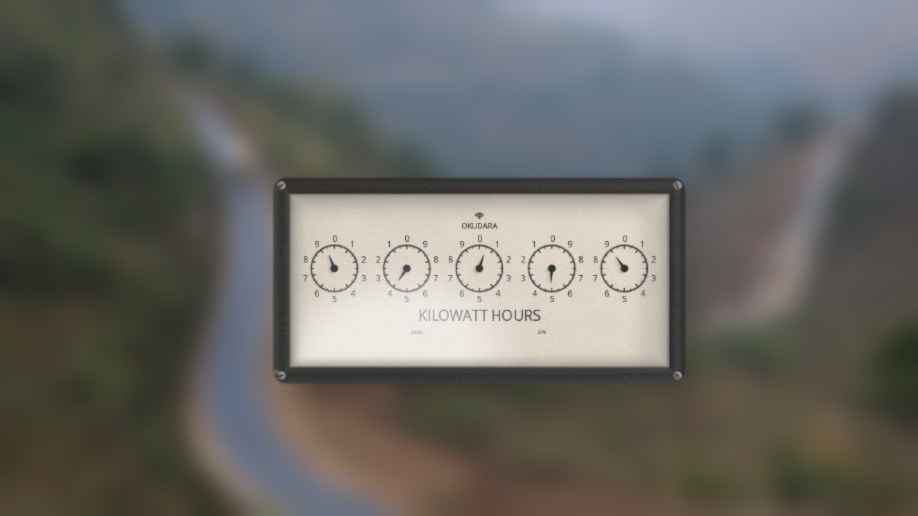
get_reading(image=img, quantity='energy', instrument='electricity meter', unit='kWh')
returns 94049 kWh
